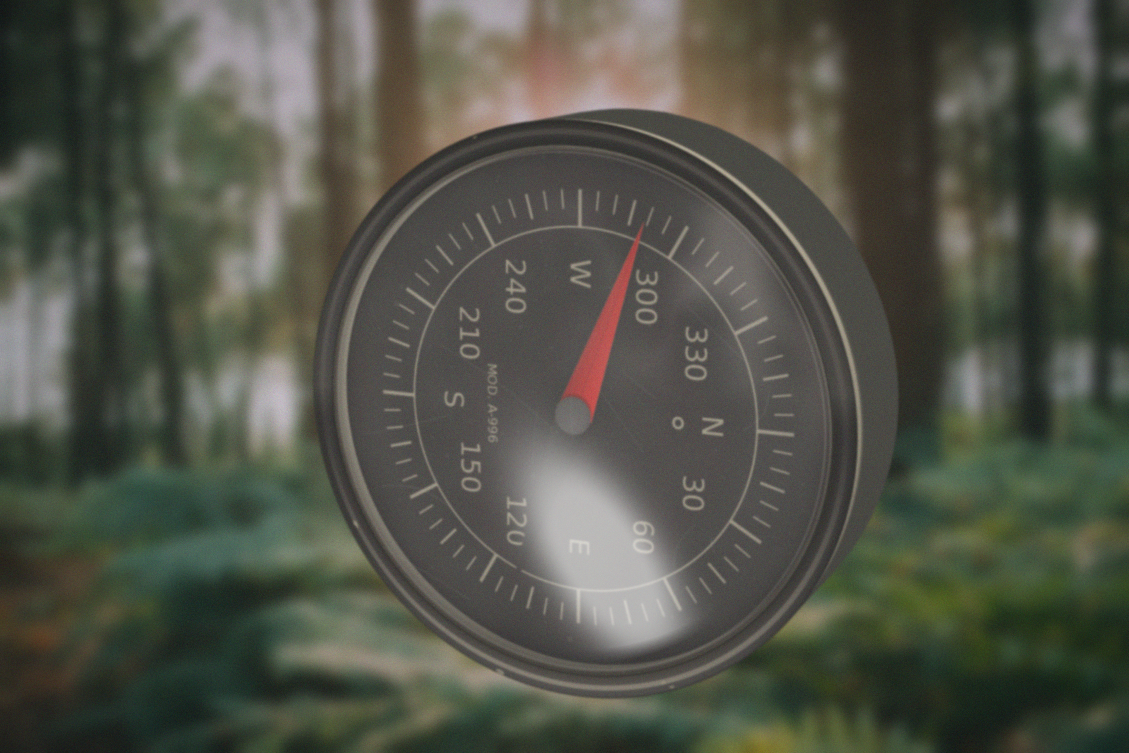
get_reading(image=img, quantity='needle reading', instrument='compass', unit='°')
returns 290 °
